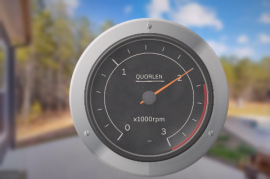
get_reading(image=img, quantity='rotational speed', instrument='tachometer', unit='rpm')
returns 2000 rpm
